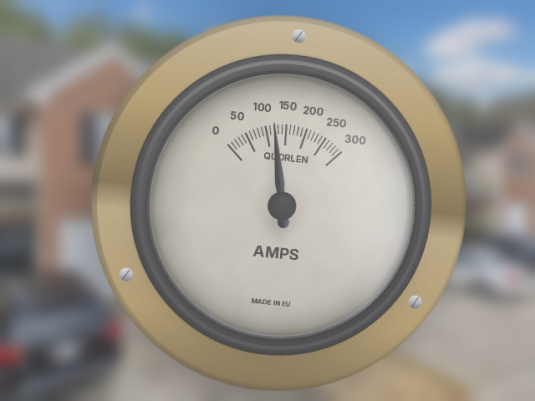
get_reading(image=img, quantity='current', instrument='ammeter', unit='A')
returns 120 A
